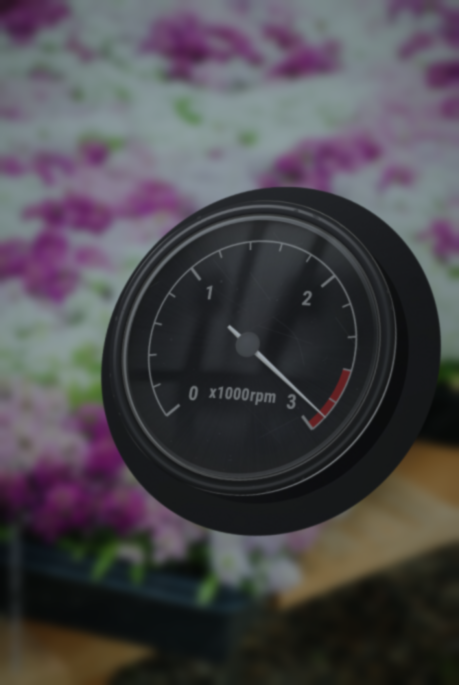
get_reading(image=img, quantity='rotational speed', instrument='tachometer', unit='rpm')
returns 2900 rpm
